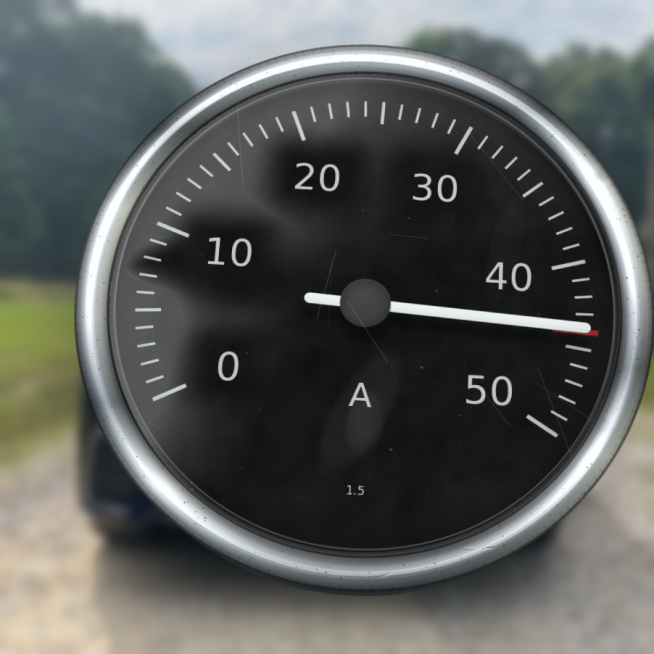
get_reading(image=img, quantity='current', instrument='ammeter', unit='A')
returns 44 A
